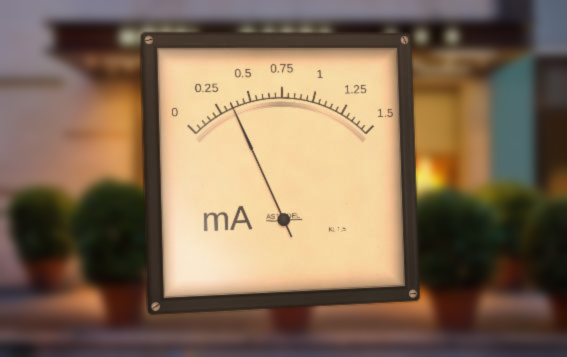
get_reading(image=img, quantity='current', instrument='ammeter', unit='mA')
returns 0.35 mA
